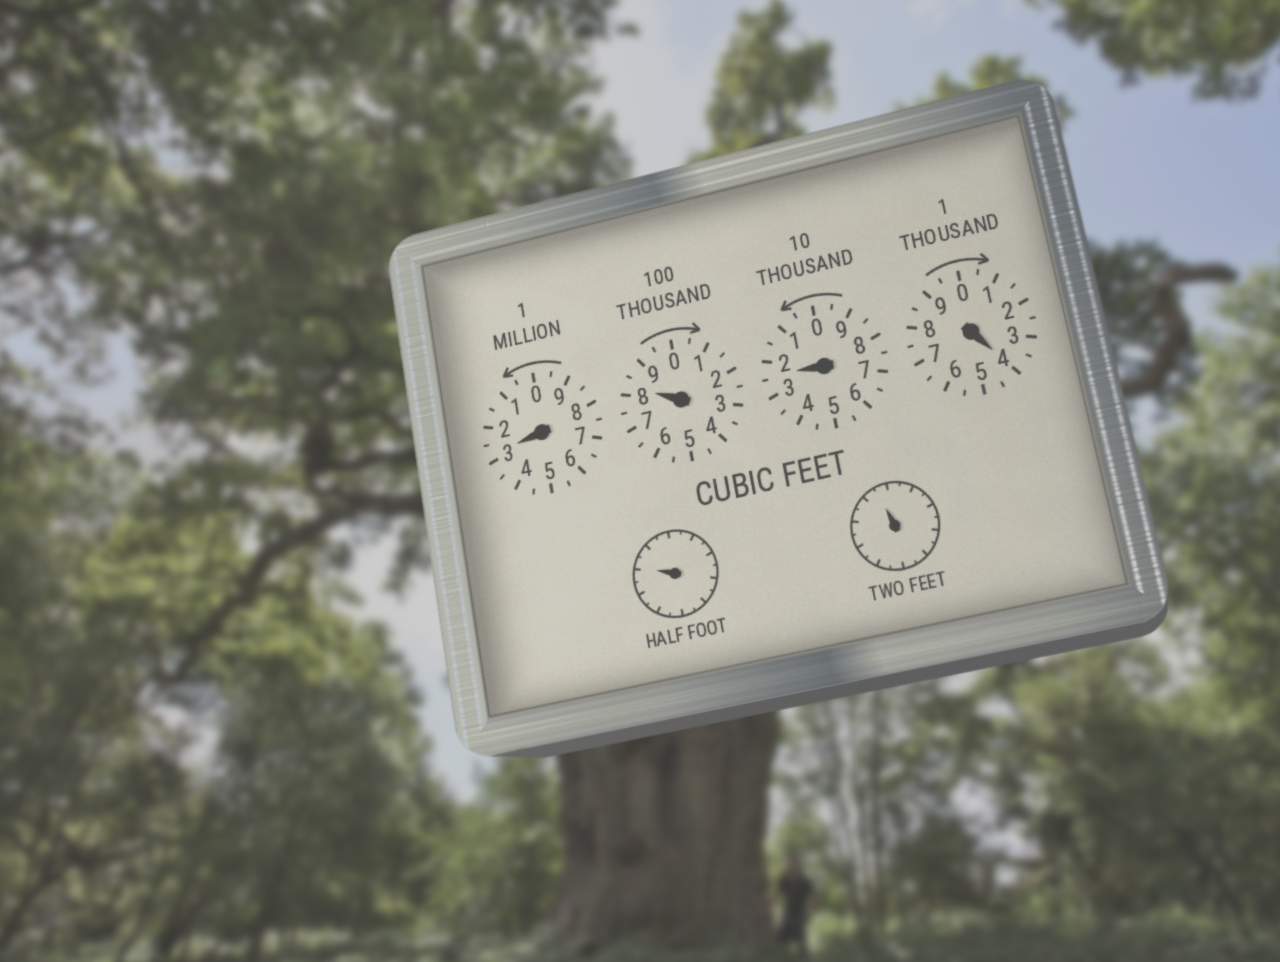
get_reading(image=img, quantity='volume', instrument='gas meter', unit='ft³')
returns 282400 ft³
